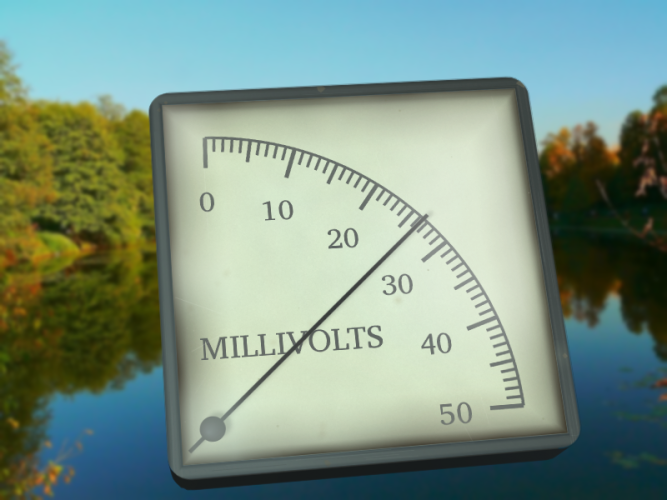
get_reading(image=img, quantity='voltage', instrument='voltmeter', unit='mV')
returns 26.5 mV
